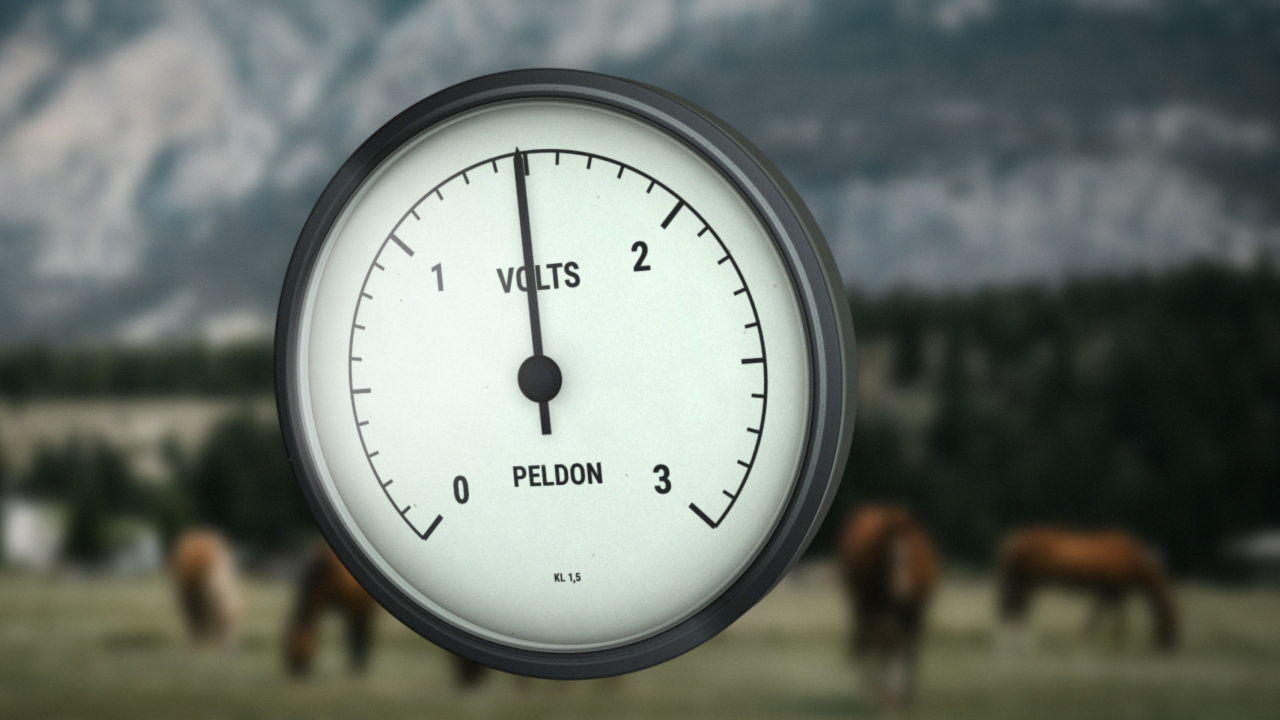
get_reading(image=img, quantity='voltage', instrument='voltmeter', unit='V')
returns 1.5 V
